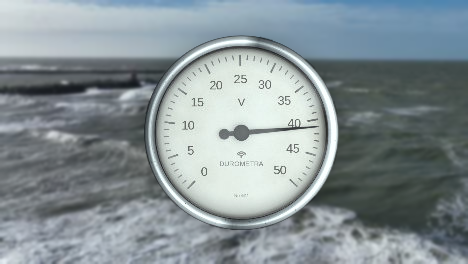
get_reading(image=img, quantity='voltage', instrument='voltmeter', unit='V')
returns 41 V
